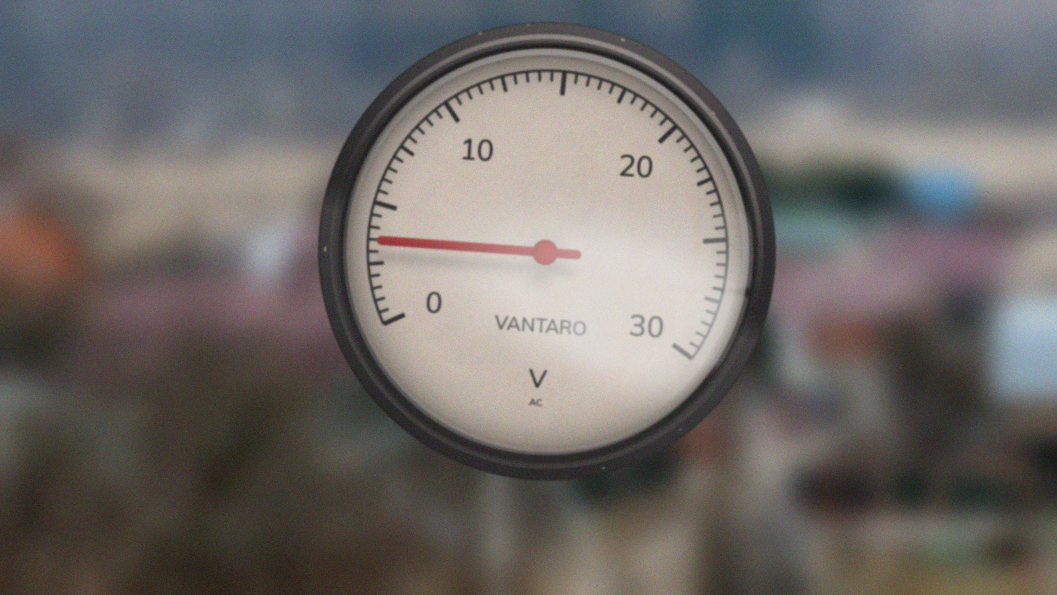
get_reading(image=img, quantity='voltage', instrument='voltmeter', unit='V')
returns 3.5 V
